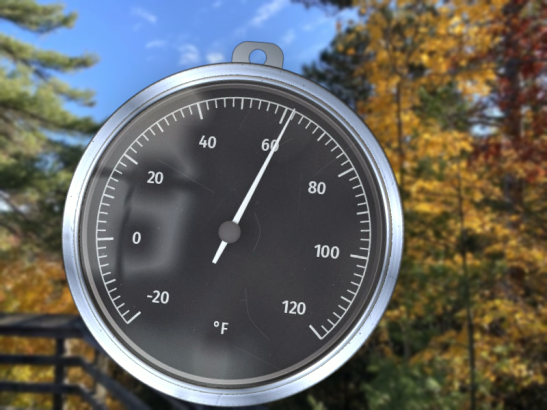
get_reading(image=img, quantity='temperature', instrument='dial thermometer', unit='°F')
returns 62 °F
